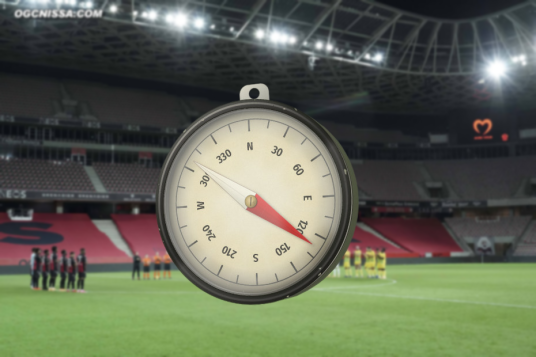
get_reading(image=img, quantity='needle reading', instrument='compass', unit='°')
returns 127.5 °
